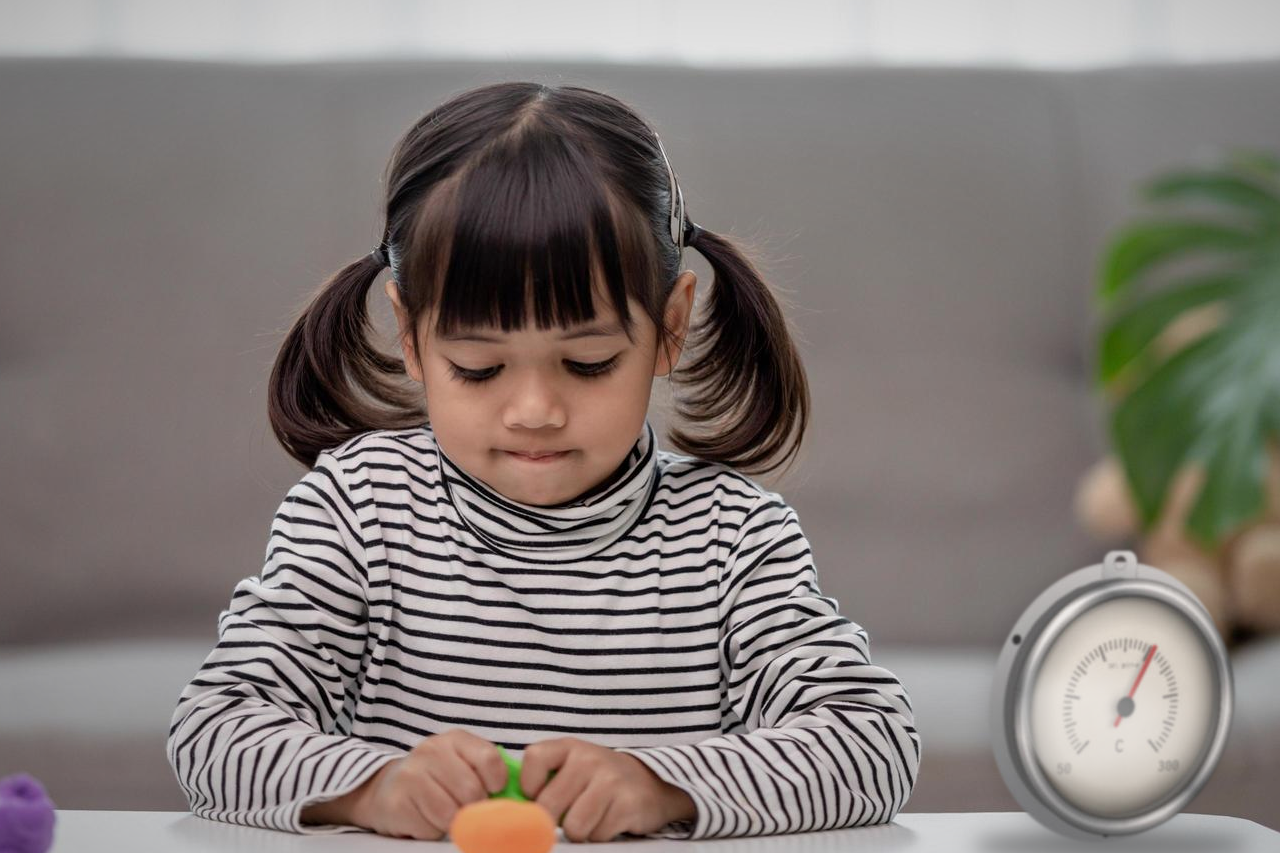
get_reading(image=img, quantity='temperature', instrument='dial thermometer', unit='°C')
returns 200 °C
